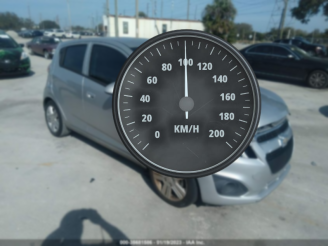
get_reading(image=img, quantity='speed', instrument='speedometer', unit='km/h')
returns 100 km/h
